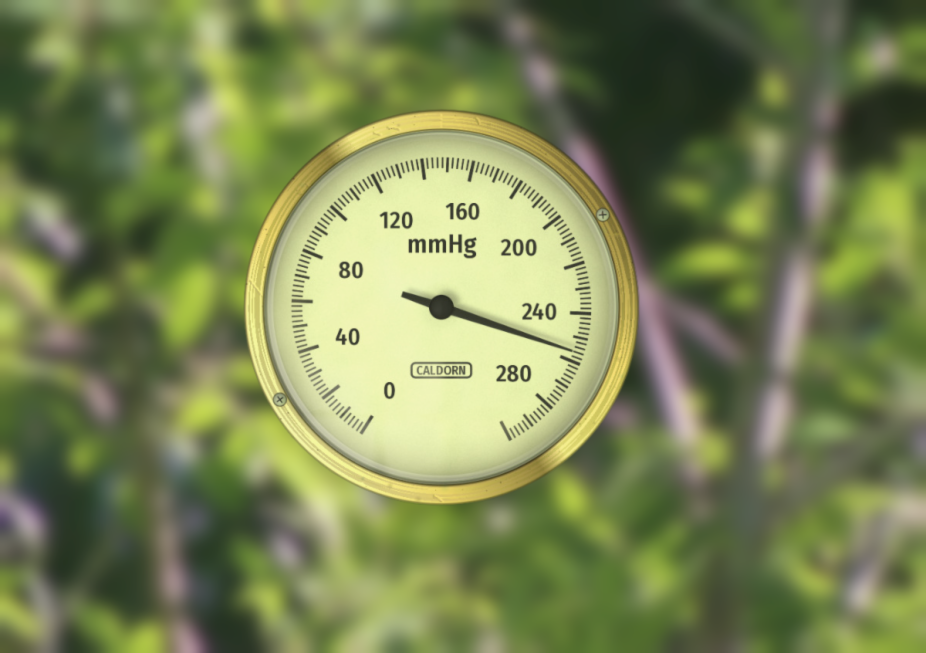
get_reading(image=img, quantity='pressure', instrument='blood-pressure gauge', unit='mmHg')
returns 256 mmHg
